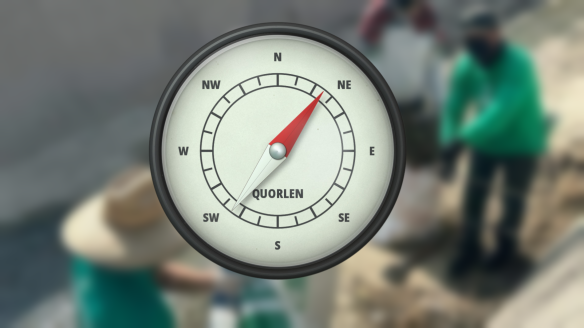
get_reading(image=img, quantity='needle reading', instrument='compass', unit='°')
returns 37.5 °
